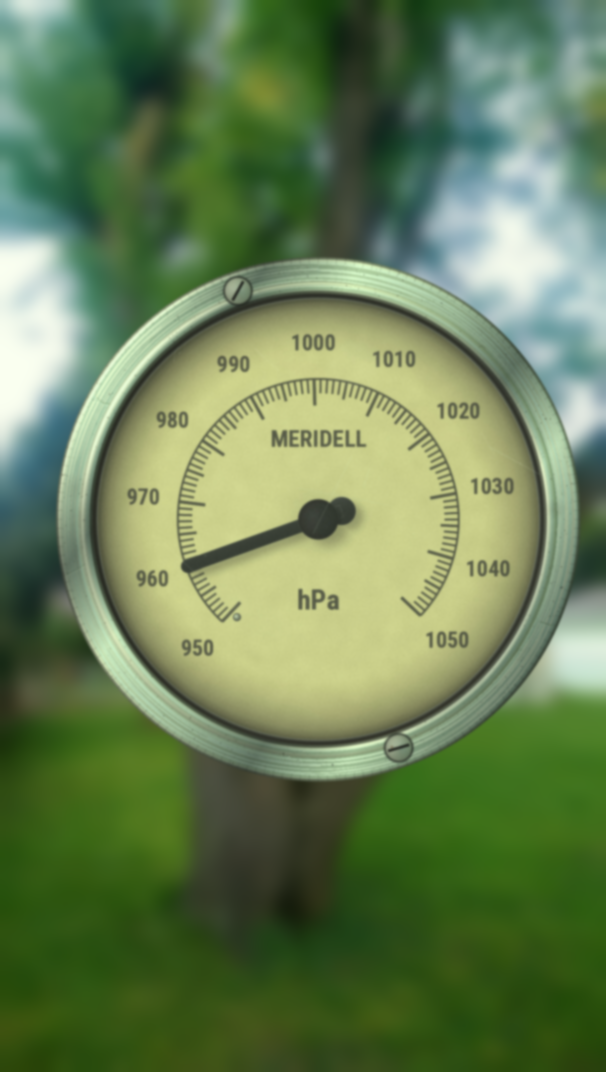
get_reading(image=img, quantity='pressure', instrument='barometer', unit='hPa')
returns 960 hPa
